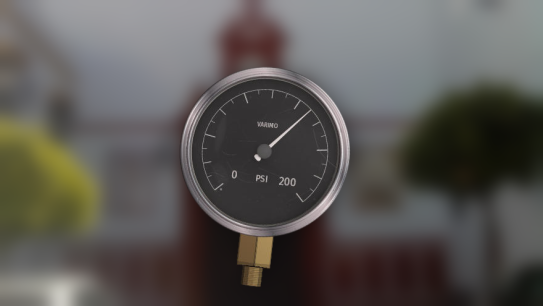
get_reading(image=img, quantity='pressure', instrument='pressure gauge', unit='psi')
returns 130 psi
